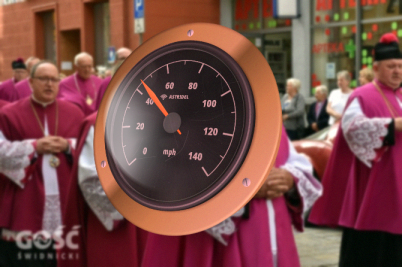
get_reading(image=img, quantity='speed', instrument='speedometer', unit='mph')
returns 45 mph
